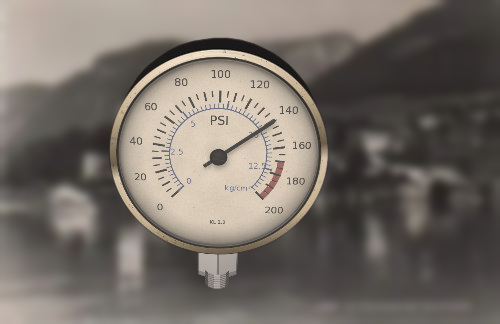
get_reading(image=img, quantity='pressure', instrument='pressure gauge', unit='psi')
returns 140 psi
